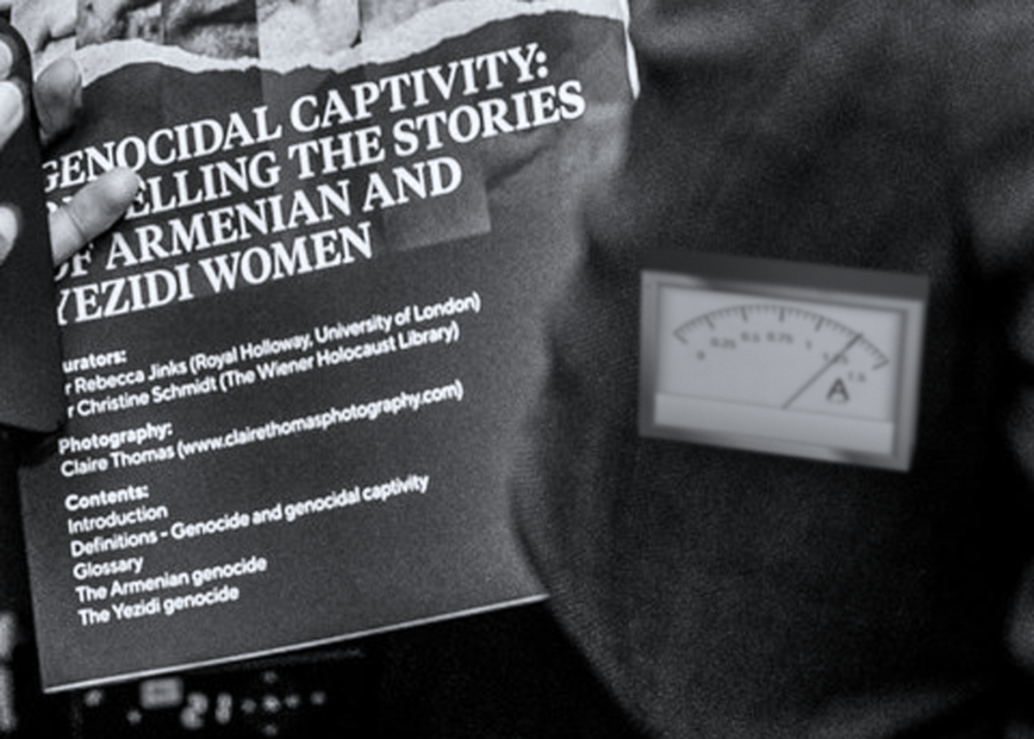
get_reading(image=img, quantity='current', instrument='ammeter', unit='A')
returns 1.25 A
